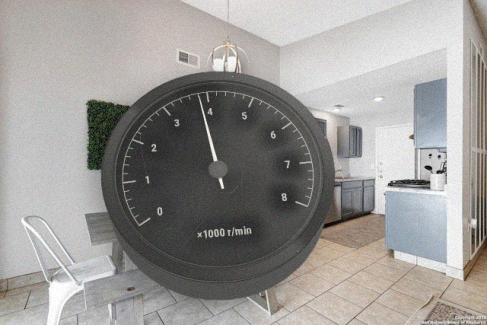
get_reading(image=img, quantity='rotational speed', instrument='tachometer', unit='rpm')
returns 3800 rpm
